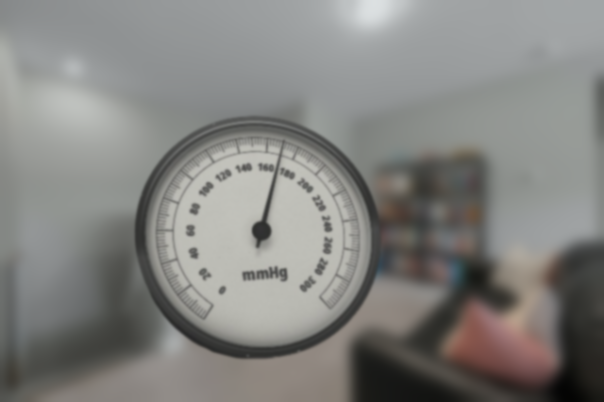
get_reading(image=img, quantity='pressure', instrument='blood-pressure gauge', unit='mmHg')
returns 170 mmHg
